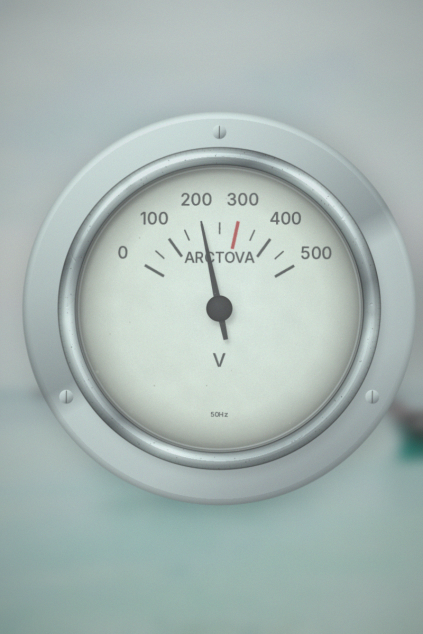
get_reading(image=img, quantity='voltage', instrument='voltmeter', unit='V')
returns 200 V
